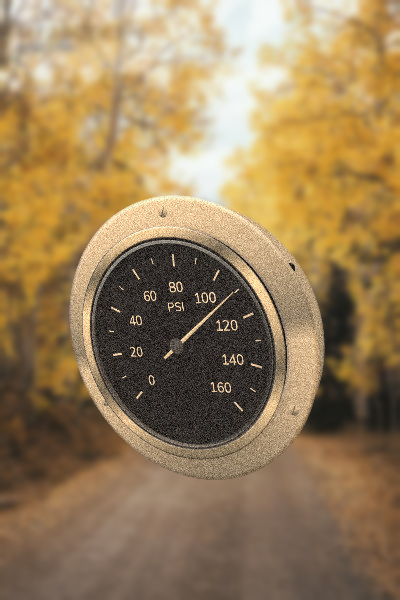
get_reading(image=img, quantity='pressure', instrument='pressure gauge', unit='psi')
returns 110 psi
